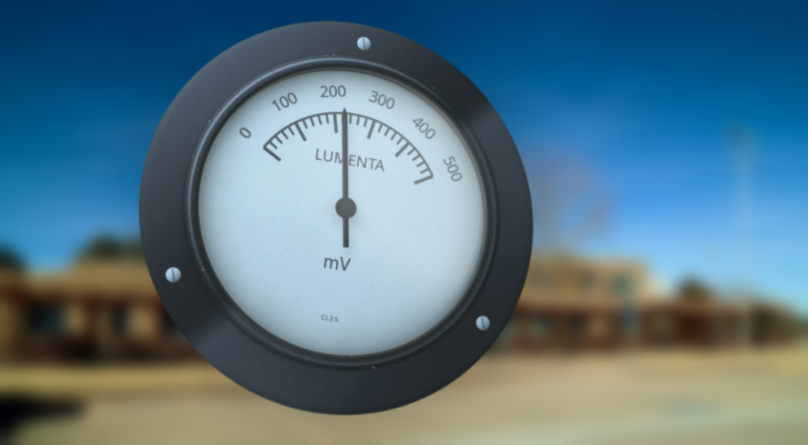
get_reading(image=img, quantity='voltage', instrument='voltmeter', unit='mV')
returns 220 mV
